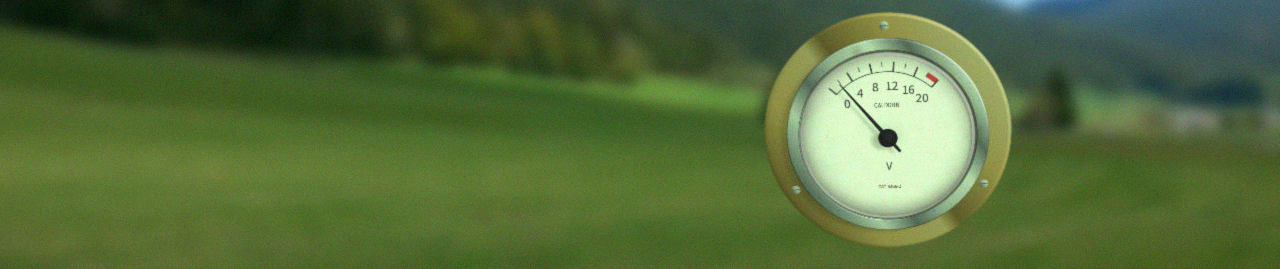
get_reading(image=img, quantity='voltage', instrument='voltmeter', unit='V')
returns 2 V
